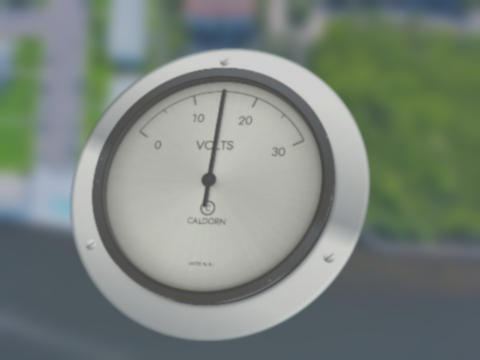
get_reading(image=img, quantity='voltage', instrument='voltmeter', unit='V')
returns 15 V
